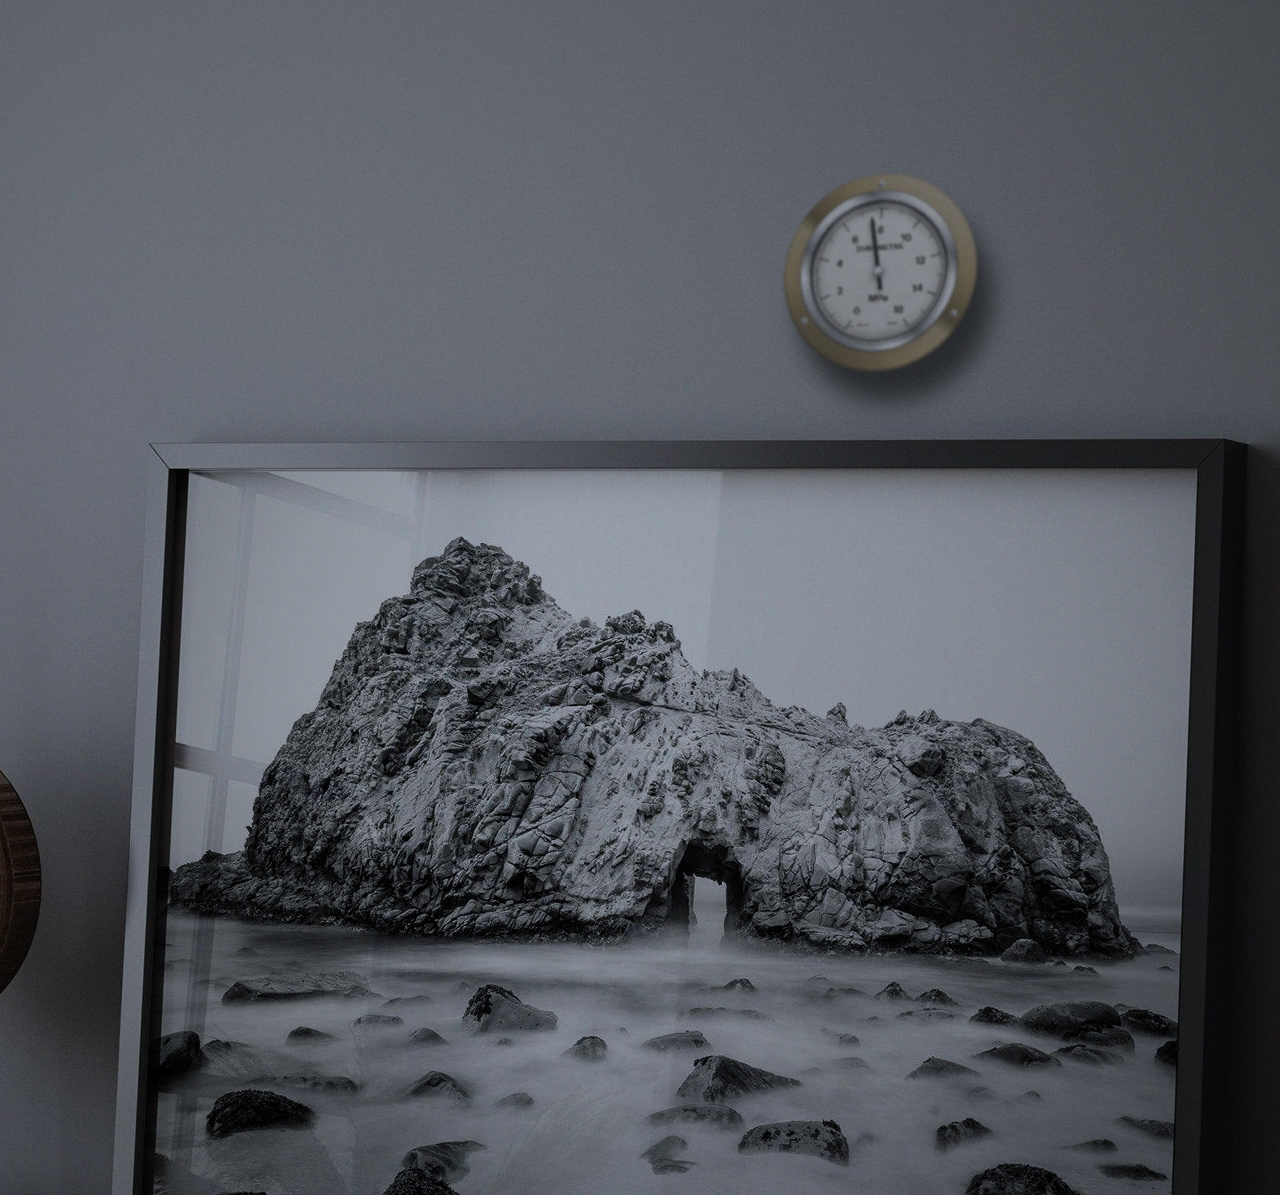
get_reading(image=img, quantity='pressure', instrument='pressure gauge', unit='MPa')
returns 7.5 MPa
